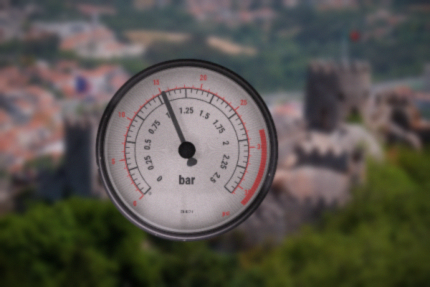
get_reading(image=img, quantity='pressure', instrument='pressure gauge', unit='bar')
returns 1.05 bar
